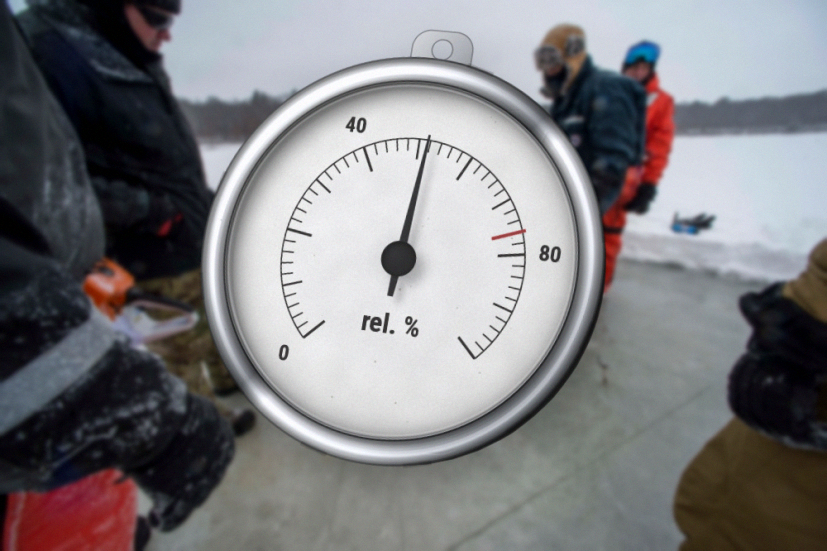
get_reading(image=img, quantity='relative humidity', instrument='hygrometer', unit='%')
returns 52 %
